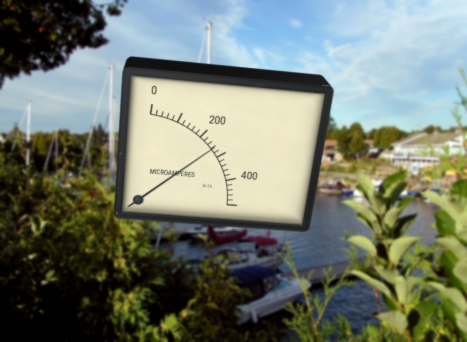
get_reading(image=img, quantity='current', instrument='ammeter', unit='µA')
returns 260 µA
